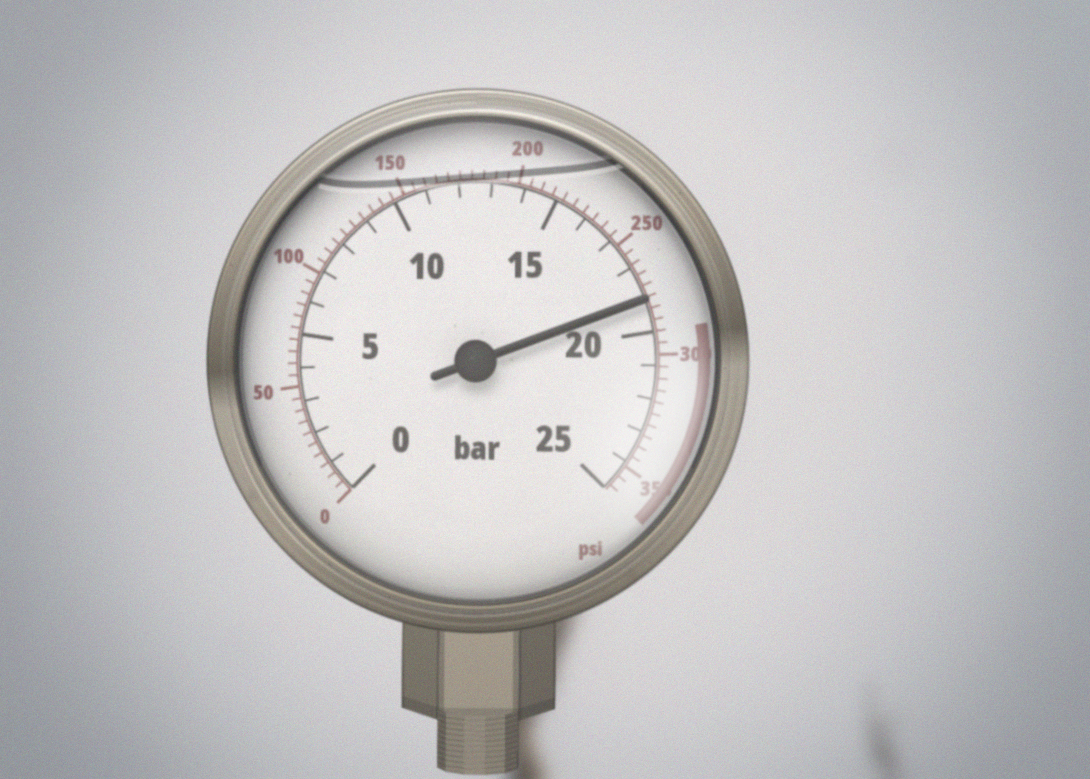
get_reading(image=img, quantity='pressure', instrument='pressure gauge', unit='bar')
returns 19 bar
